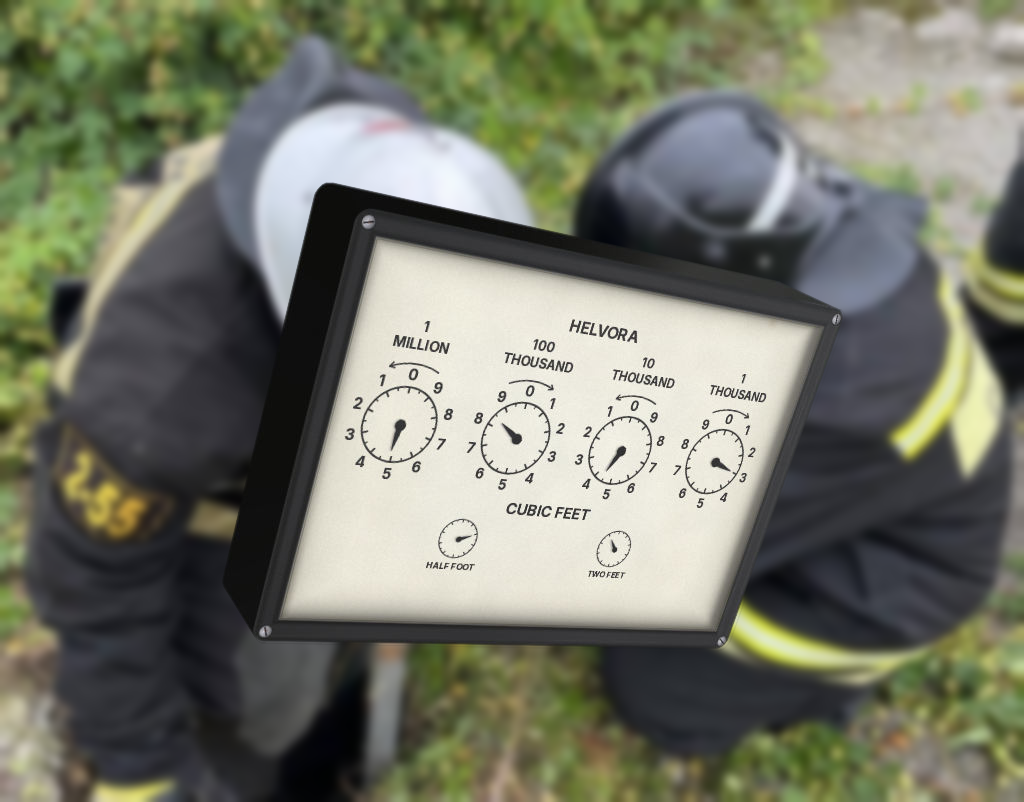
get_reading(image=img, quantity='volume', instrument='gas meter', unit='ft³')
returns 484300 ft³
